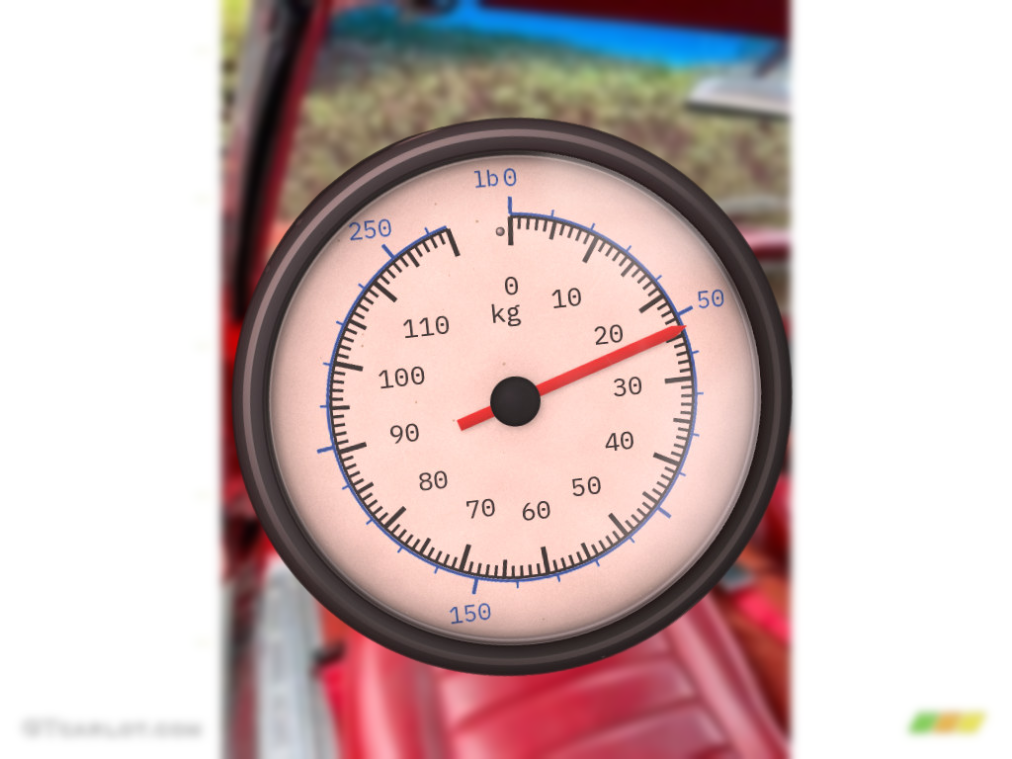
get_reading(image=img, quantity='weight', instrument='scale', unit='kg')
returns 24 kg
